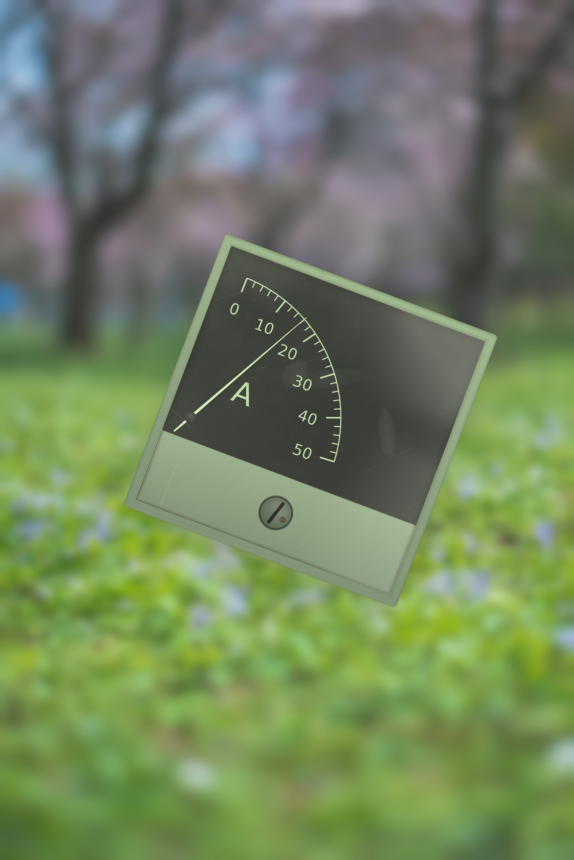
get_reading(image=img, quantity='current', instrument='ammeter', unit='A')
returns 16 A
